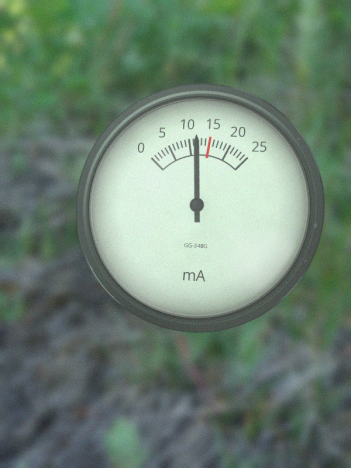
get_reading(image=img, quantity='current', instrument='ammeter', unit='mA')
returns 12 mA
